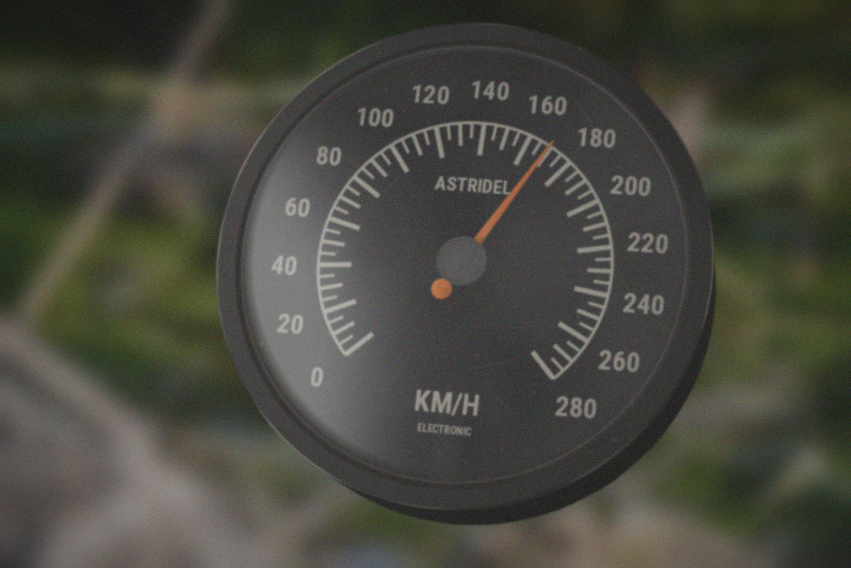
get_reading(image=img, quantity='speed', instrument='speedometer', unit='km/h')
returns 170 km/h
